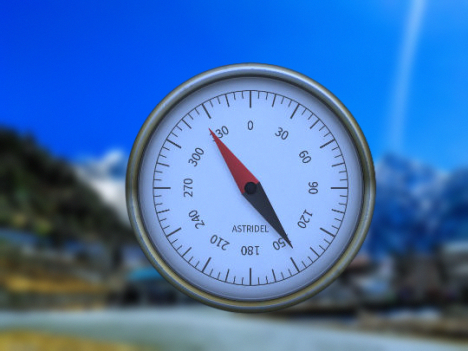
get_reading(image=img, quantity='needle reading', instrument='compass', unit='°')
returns 325 °
